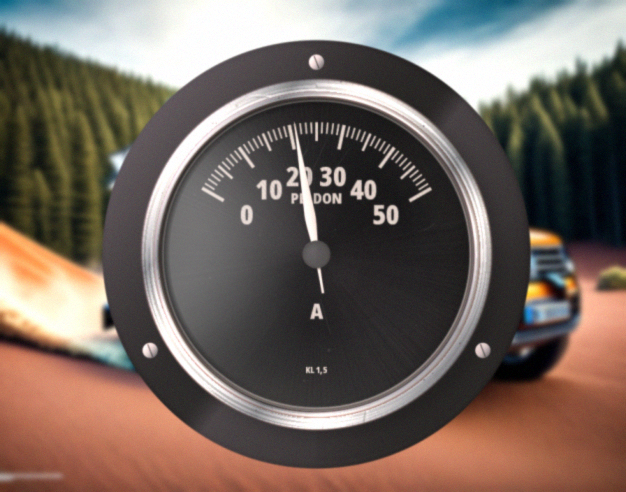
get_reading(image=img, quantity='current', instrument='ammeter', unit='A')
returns 21 A
